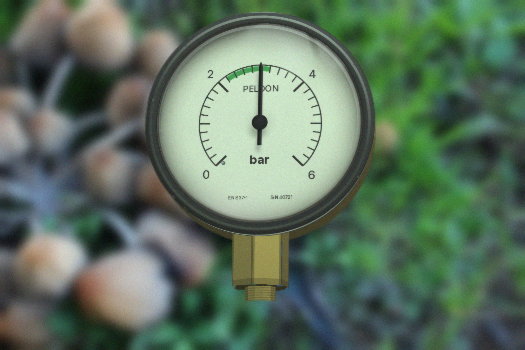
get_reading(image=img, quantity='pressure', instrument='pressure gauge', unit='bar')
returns 3 bar
